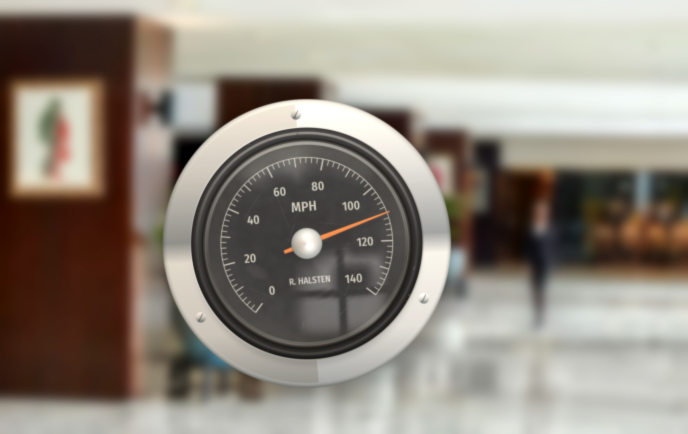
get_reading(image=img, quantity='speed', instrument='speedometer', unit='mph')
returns 110 mph
